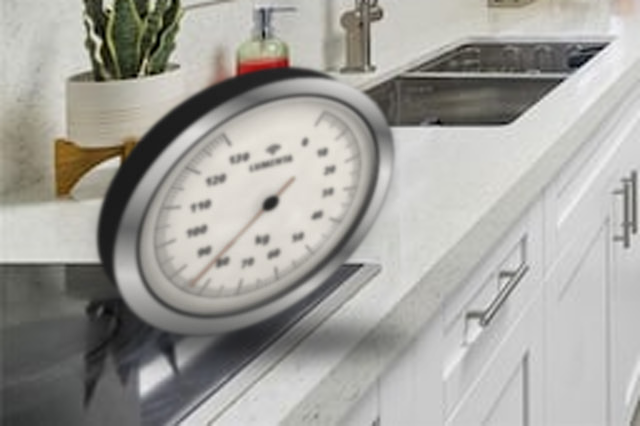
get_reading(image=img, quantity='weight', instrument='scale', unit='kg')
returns 85 kg
